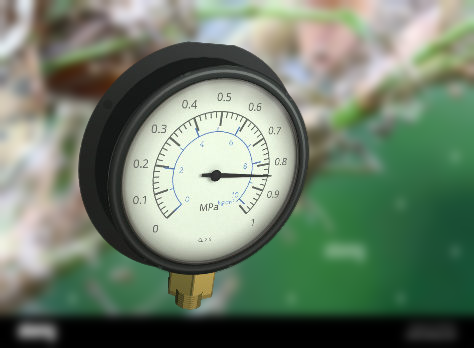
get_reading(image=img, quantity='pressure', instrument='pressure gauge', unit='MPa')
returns 0.84 MPa
